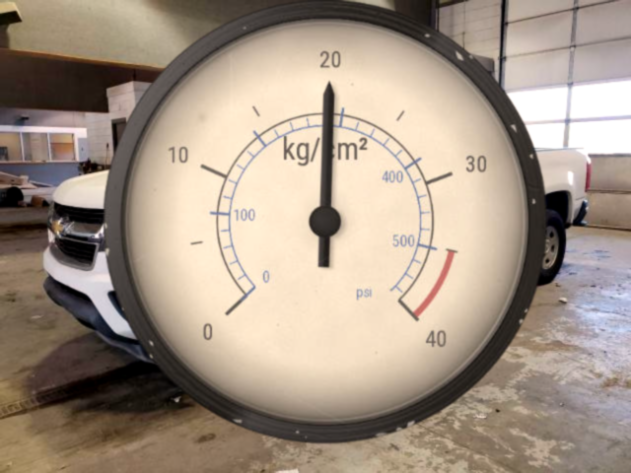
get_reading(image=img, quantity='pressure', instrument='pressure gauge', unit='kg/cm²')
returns 20 kg/cm²
